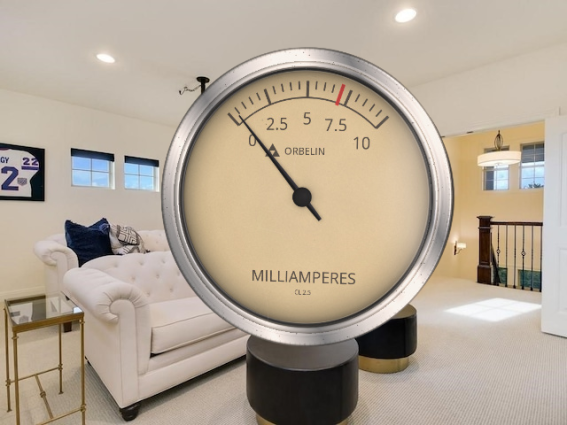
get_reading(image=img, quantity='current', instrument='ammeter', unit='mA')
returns 0.5 mA
